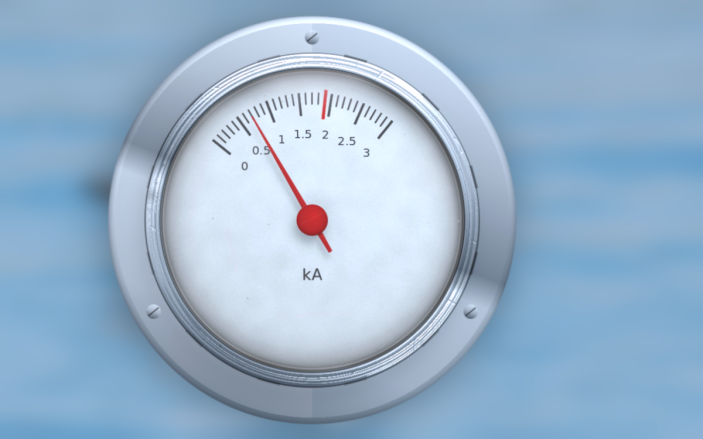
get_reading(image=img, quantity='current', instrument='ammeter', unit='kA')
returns 0.7 kA
